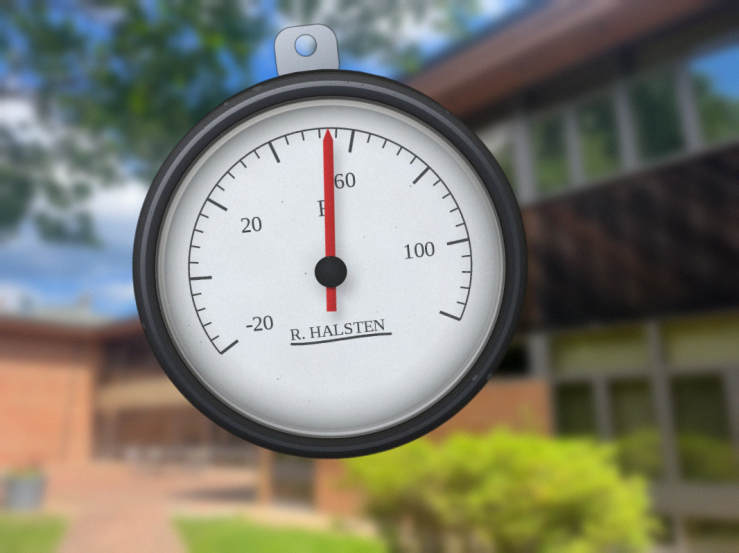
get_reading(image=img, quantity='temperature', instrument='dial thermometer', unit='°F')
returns 54 °F
